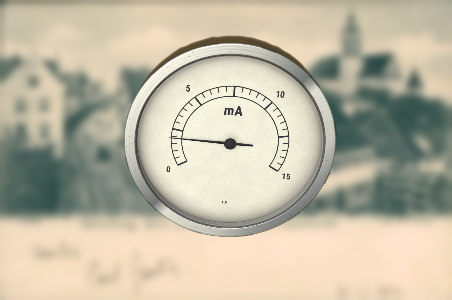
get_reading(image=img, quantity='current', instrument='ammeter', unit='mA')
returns 2 mA
